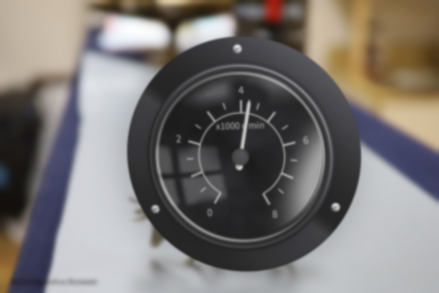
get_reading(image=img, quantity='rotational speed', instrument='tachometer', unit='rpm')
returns 4250 rpm
